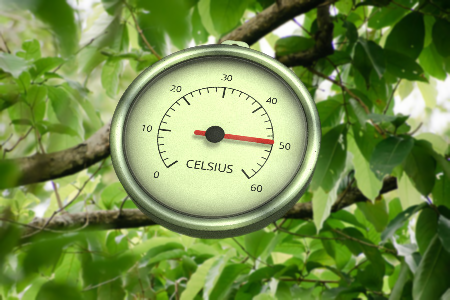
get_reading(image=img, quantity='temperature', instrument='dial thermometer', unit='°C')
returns 50 °C
